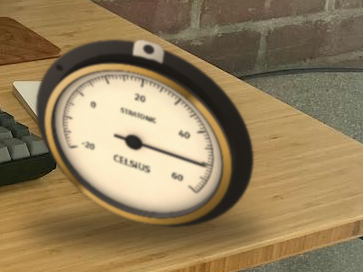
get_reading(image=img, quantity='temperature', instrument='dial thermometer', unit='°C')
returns 50 °C
